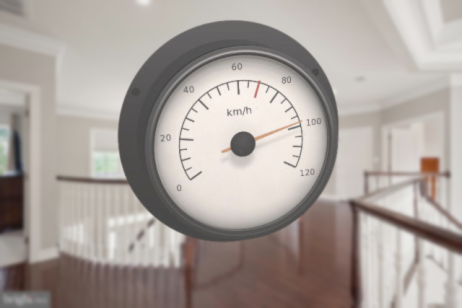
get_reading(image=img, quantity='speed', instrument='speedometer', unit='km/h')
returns 97.5 km/h
